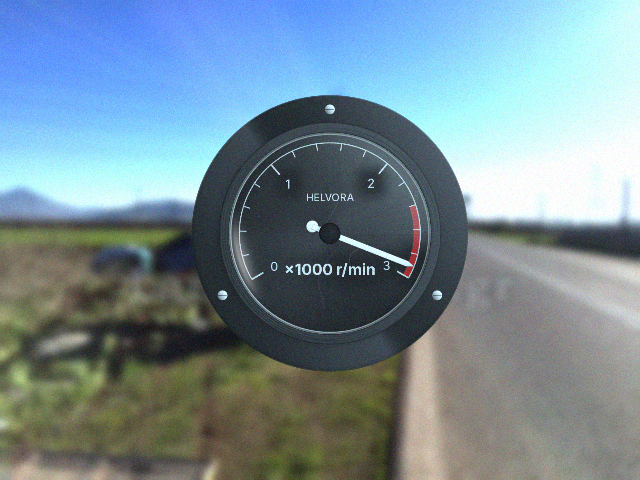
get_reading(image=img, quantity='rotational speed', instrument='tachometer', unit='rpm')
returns 2900 rpm
